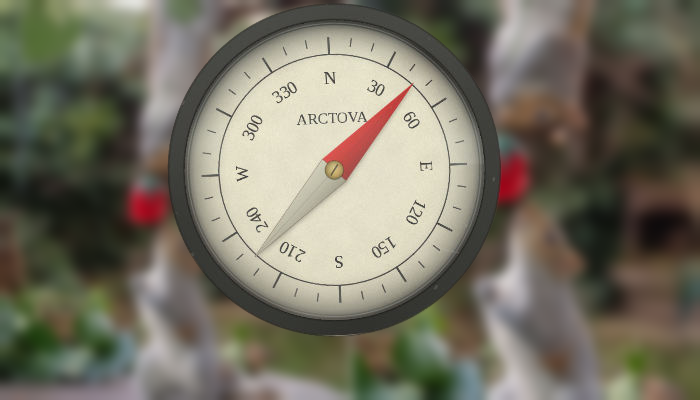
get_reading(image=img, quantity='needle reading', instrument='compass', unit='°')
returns 45 °
